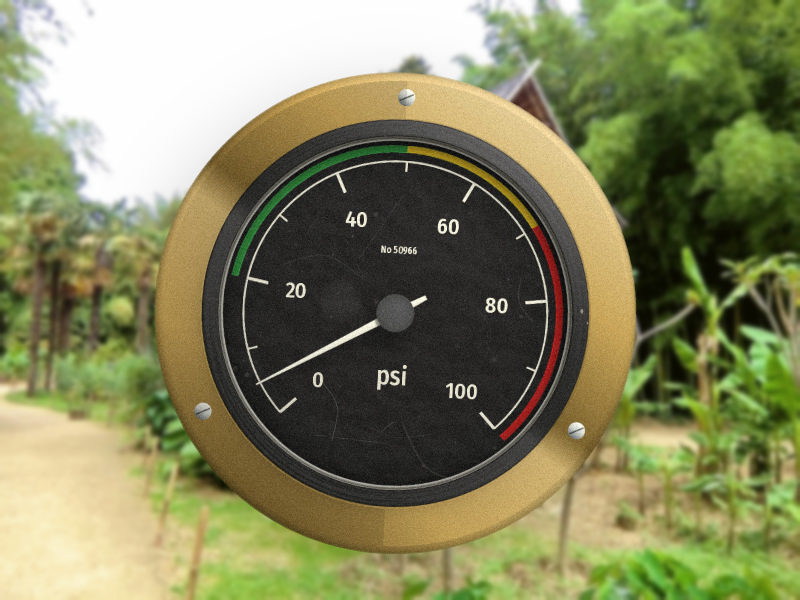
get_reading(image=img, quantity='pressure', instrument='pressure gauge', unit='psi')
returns 5 psi
